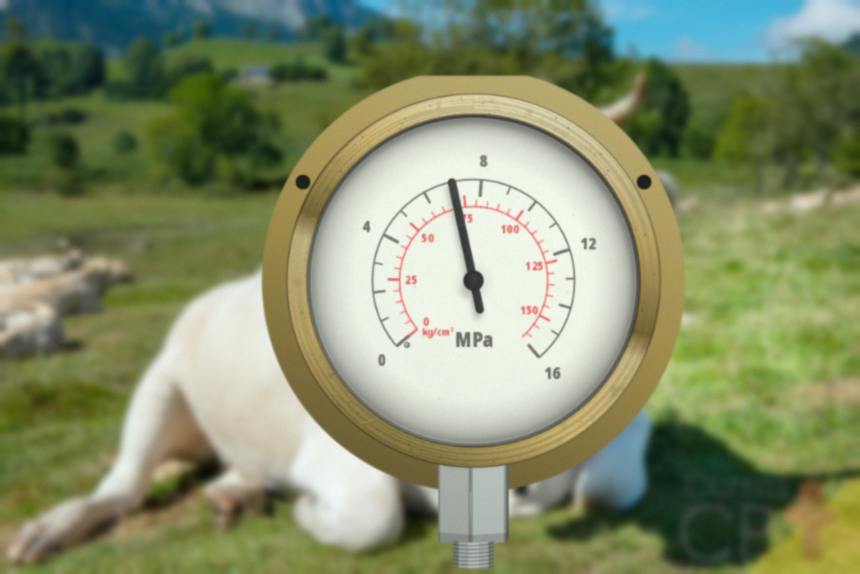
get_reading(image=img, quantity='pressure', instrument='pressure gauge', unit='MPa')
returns 7 MPa
